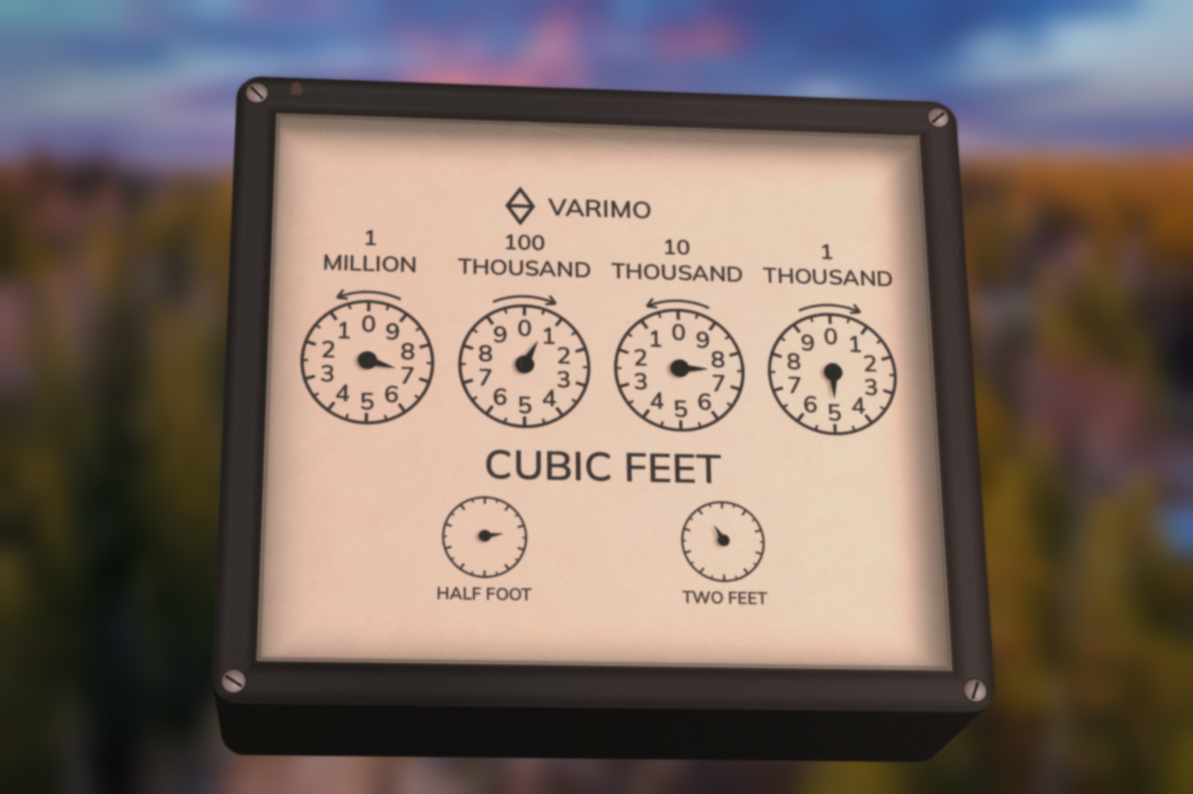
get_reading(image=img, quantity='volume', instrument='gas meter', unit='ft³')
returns 707500 ft³
